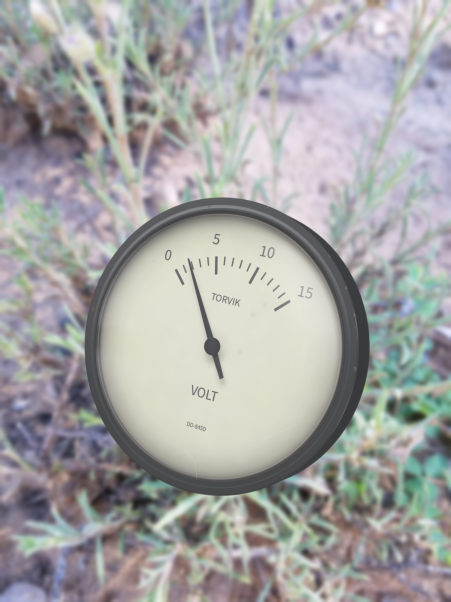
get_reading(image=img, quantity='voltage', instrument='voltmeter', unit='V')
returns 2 V
